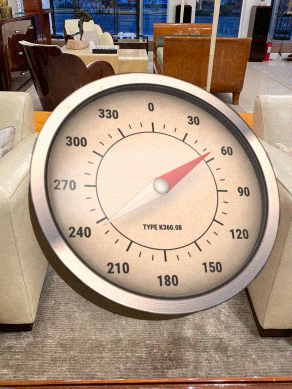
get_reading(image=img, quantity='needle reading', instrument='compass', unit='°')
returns 55 °
